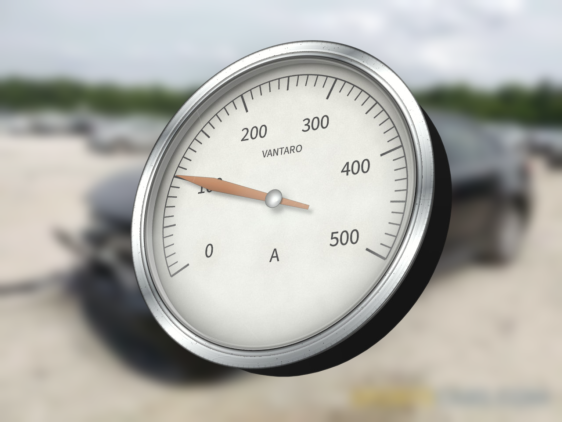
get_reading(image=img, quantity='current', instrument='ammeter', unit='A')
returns 100 A
